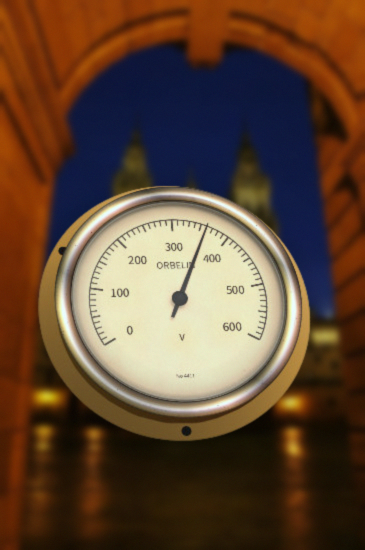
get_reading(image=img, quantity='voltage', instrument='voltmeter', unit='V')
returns 360 V
